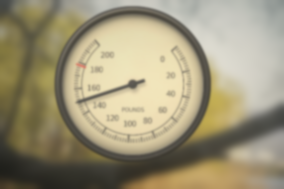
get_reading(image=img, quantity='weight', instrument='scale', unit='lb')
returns 150 lb
